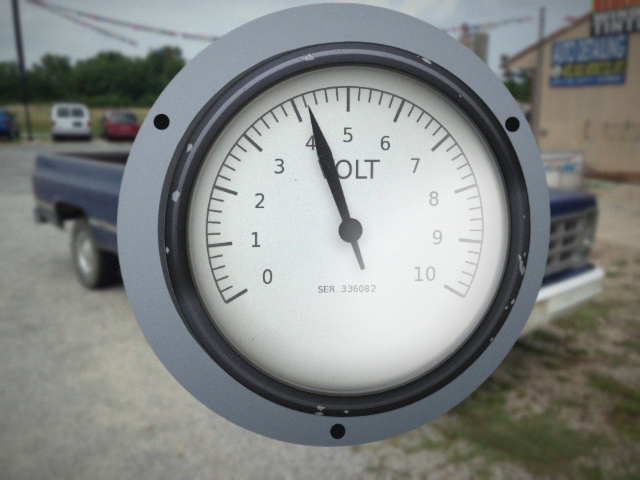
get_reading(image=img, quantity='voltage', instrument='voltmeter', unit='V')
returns 4.2 V
